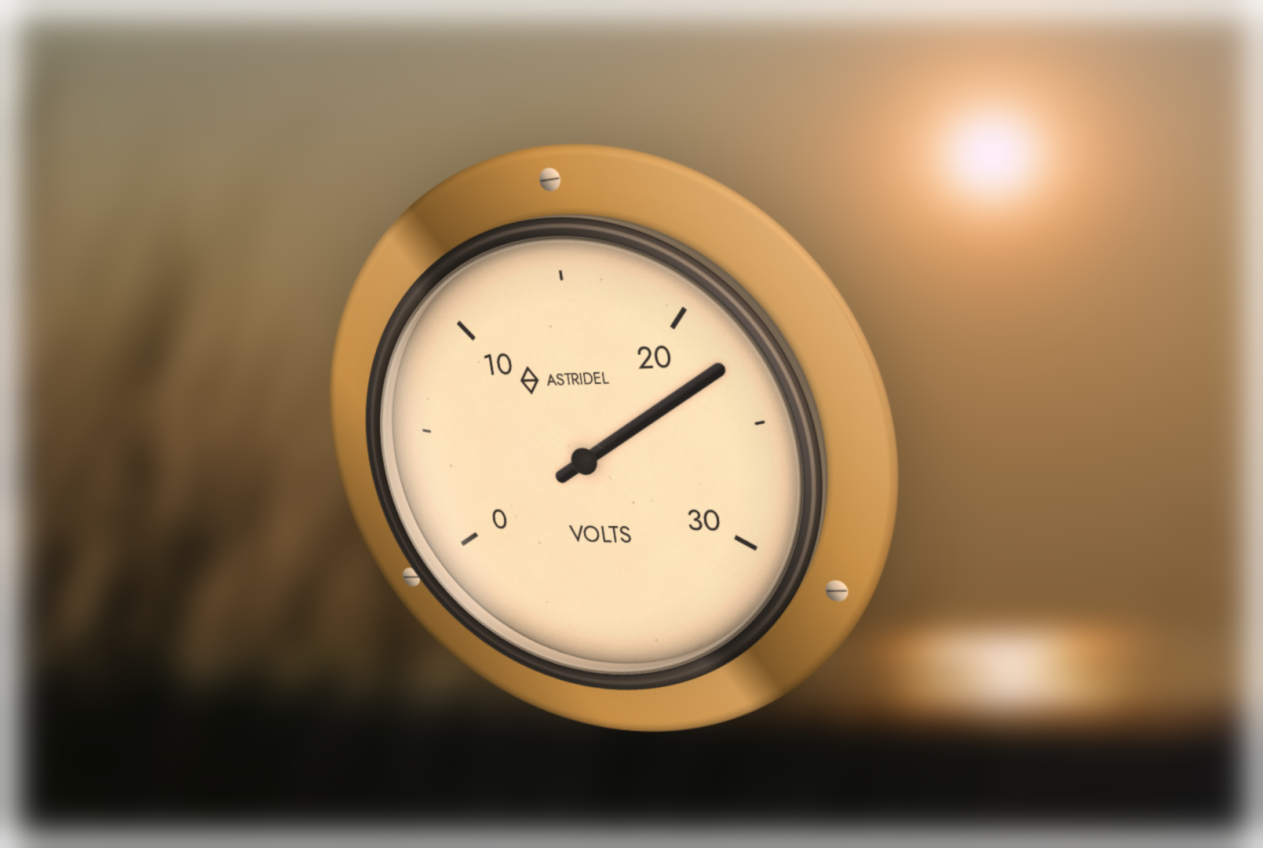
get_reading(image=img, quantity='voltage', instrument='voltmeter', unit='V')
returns 22.5 V
